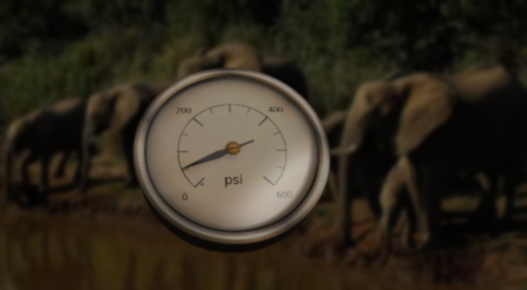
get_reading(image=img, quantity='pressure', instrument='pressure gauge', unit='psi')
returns 50 psi
